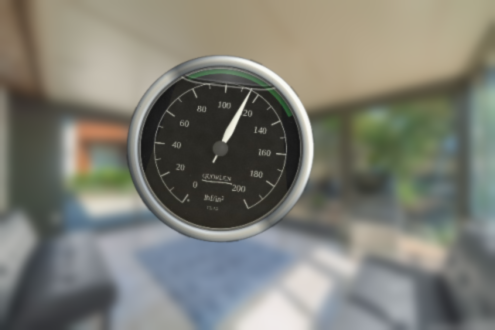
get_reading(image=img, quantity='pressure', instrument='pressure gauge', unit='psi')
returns 115 psi
